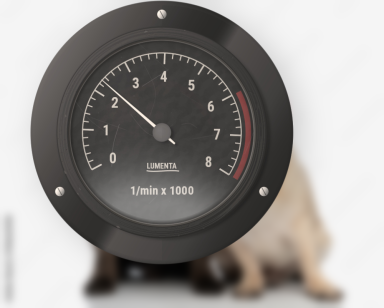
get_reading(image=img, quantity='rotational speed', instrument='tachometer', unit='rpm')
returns 2300 rpm
